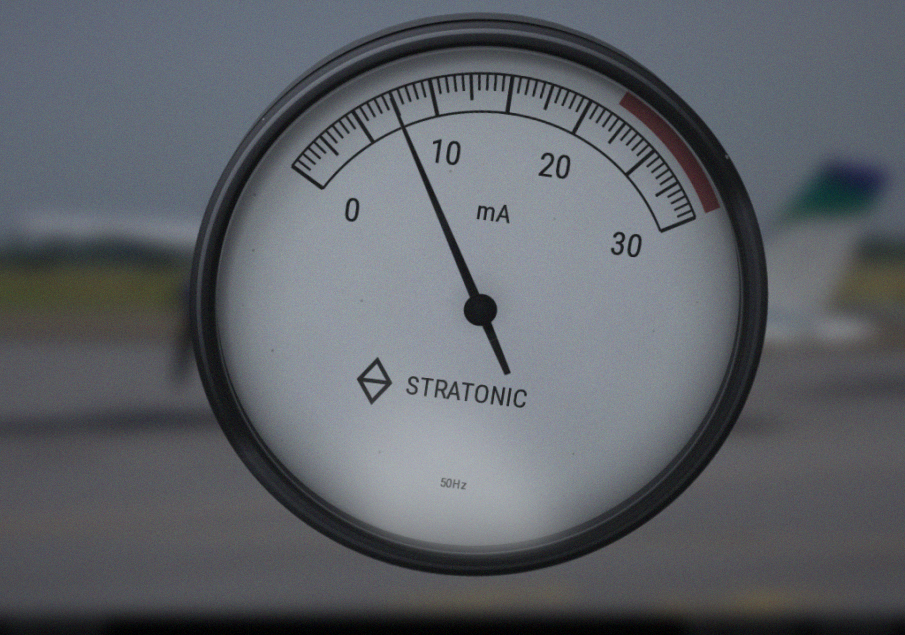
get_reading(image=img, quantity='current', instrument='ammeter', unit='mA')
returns 7.5 mA
